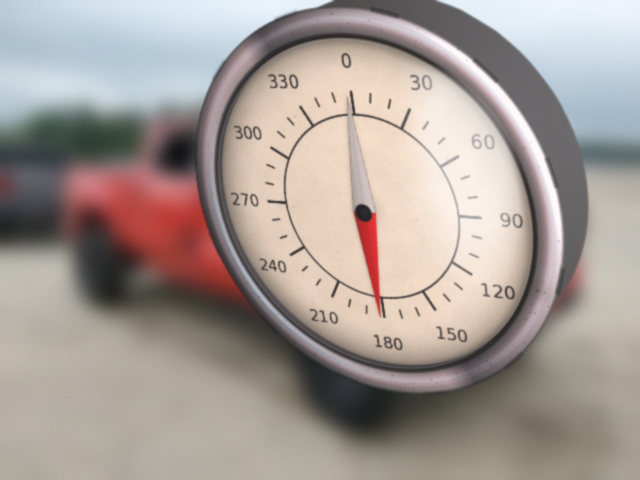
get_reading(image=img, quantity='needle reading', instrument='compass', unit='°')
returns 180 °
